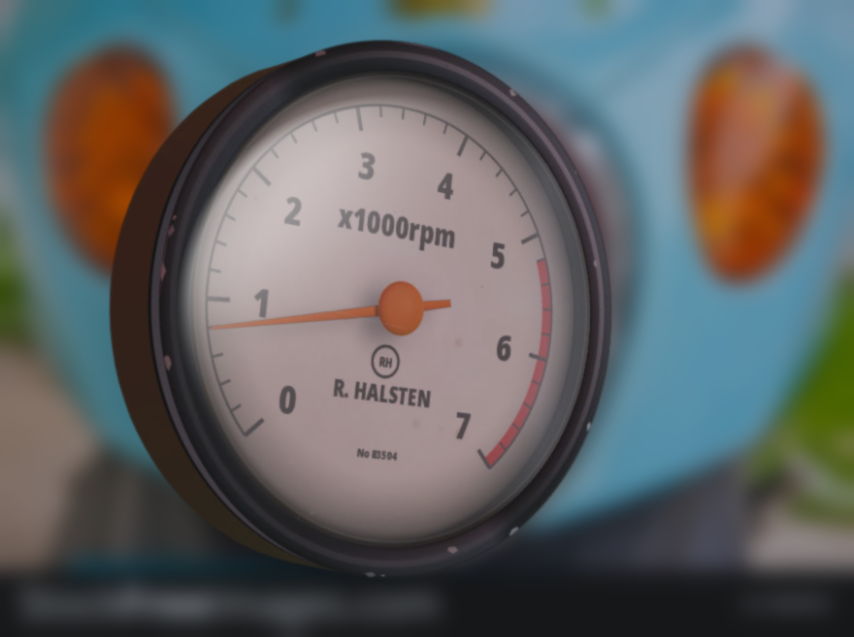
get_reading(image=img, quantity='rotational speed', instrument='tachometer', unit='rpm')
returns 800 rpm
